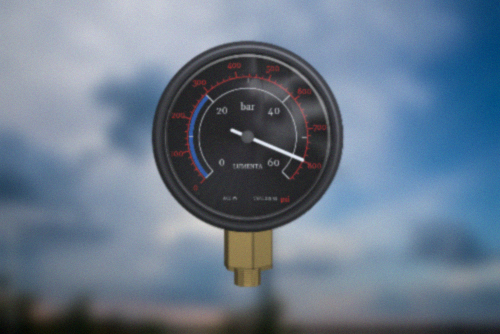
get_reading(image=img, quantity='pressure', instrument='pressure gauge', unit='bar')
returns 55 bar
